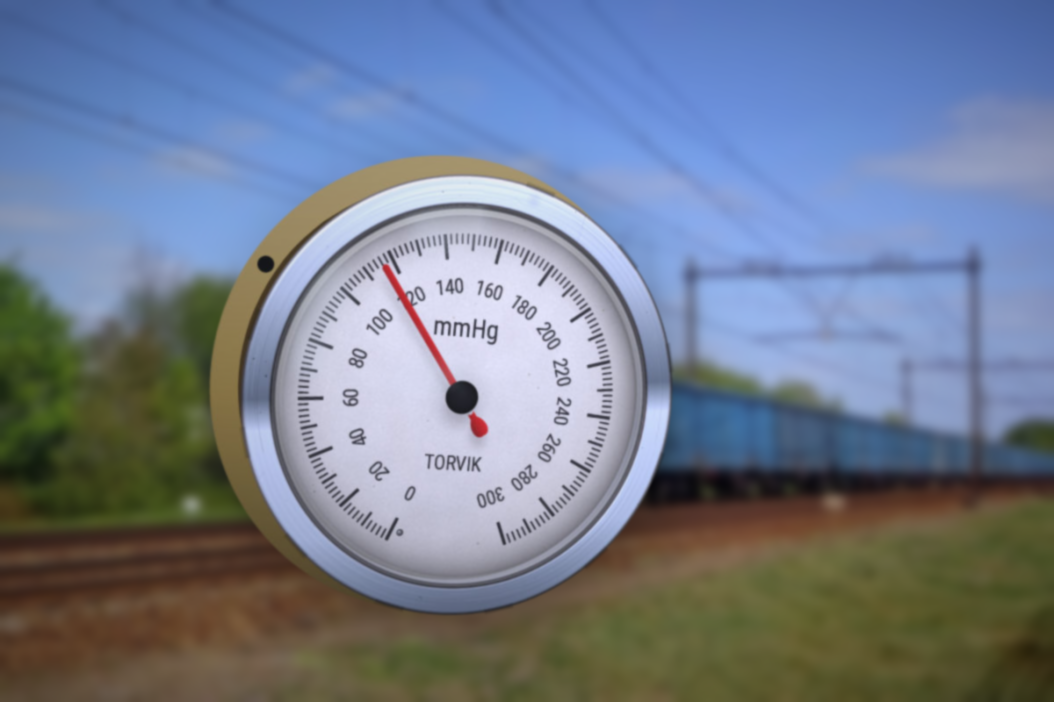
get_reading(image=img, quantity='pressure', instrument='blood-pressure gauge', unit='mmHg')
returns 116 mmHg
